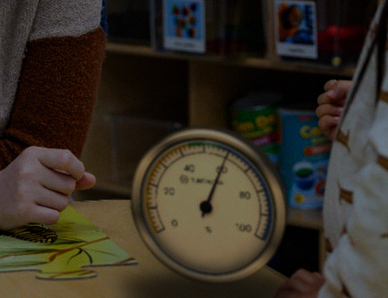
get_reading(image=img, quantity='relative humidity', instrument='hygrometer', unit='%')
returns 60 %
